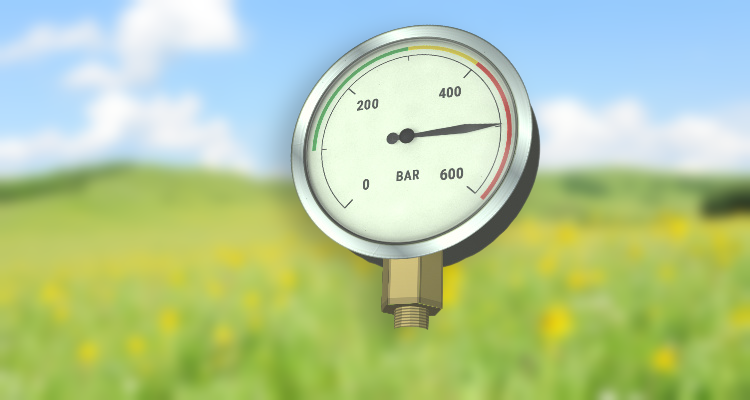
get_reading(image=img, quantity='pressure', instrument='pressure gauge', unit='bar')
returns 500 bar
